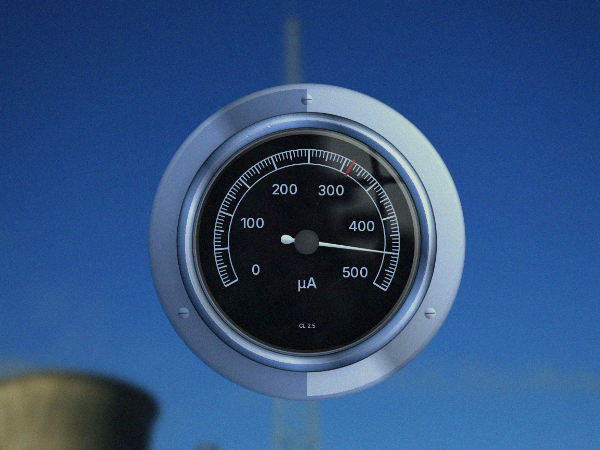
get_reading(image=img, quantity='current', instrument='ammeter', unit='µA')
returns 450 µA
